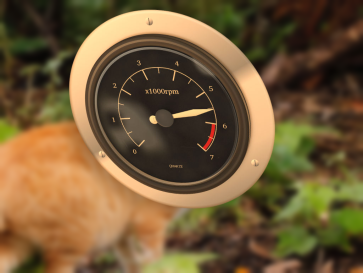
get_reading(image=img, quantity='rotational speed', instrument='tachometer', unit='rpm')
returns 5500 rpm
